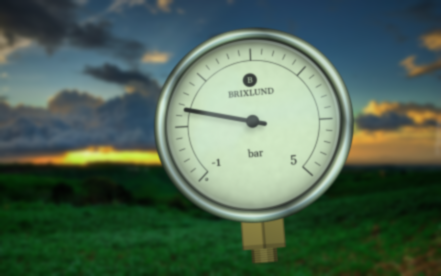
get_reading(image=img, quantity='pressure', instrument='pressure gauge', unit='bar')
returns 0.3 bar
